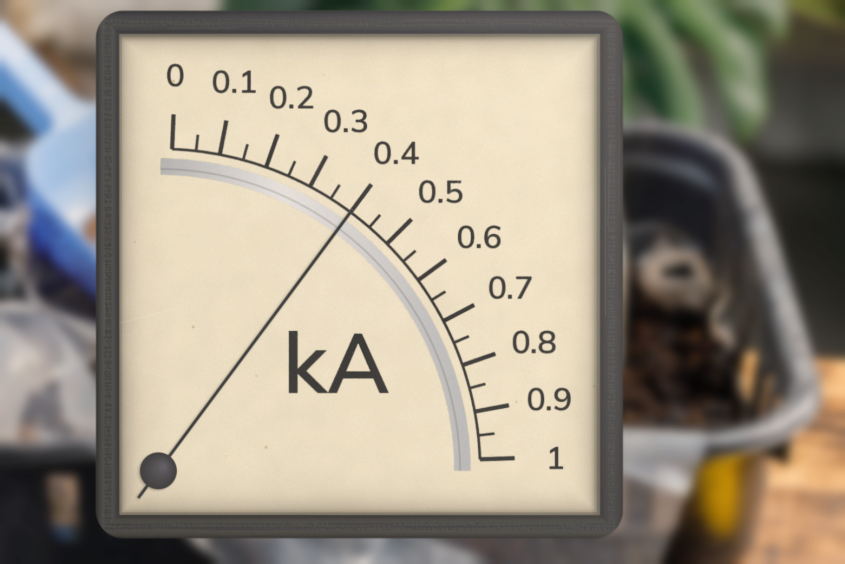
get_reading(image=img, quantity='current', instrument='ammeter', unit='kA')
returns 0.4 kA
